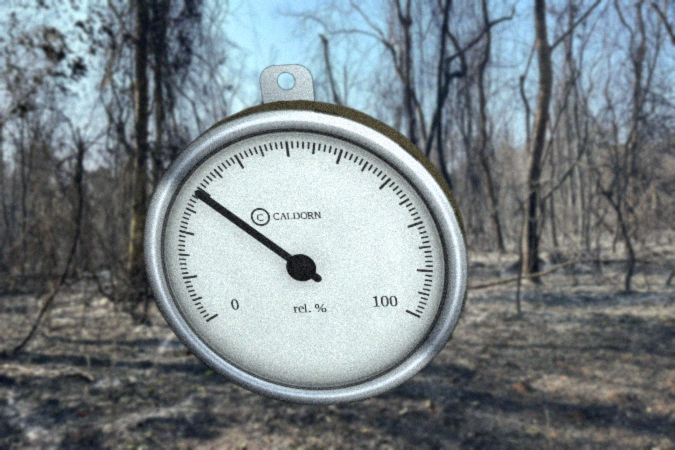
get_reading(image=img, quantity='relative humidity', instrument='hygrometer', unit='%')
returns 30 %
